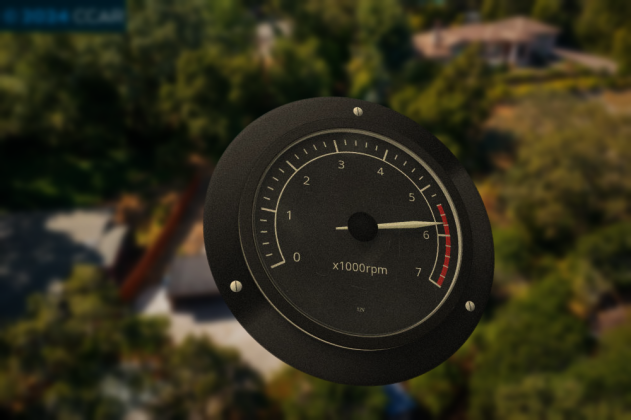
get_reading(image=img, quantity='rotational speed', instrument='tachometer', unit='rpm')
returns 5800 rpm
